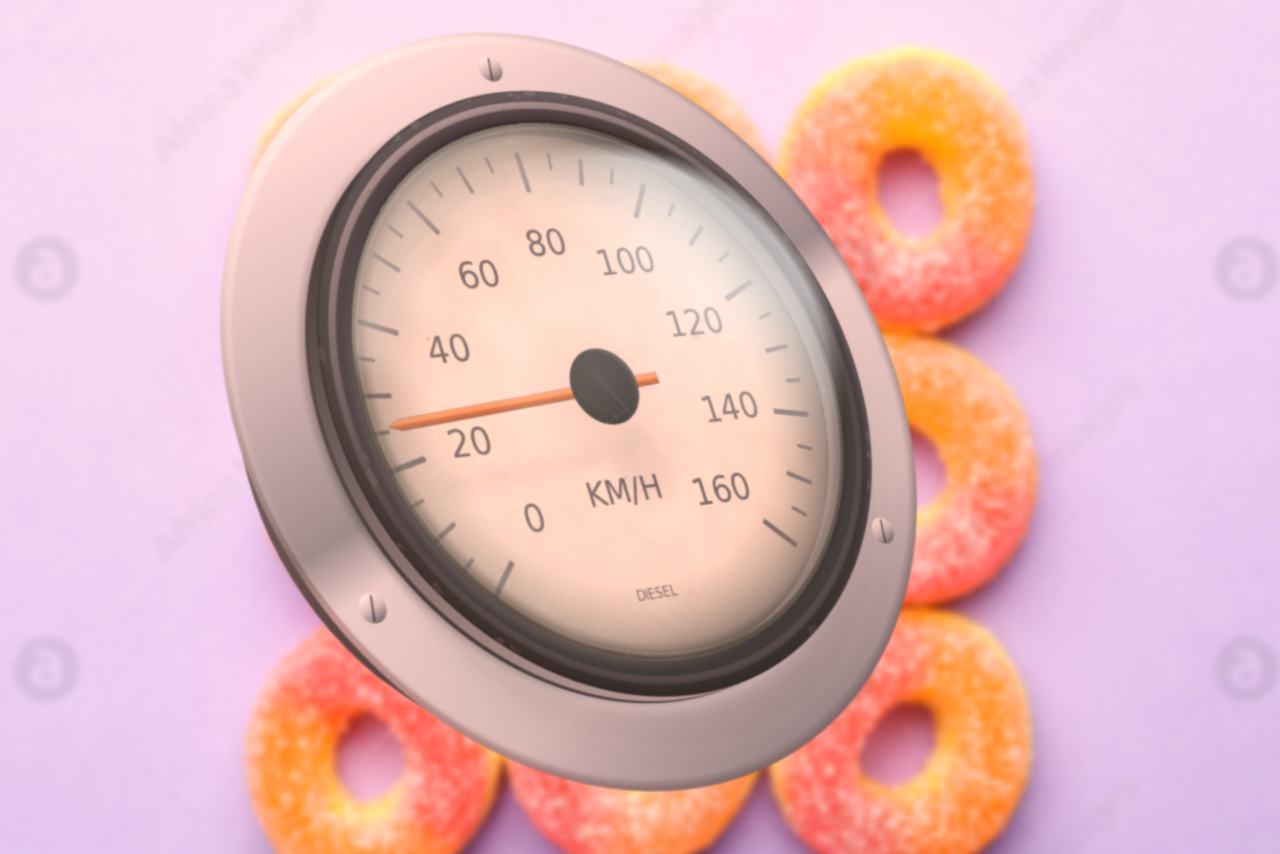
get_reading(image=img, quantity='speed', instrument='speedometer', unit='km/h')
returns 25 km/h
